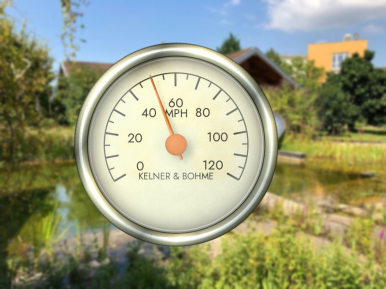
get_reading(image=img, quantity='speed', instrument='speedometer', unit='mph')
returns 50 mph
